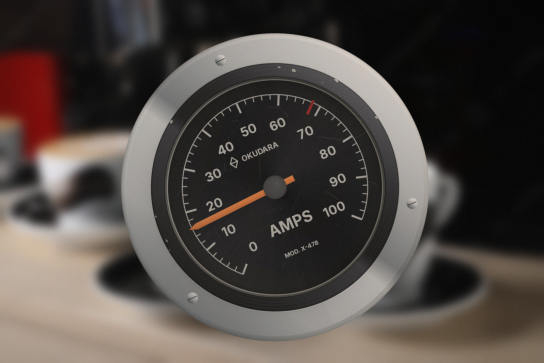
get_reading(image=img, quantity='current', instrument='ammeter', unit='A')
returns 16 A
